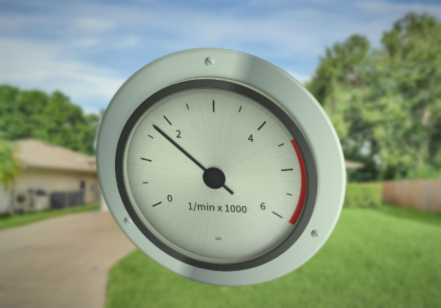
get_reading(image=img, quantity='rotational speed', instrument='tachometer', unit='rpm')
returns 1750 rpm
